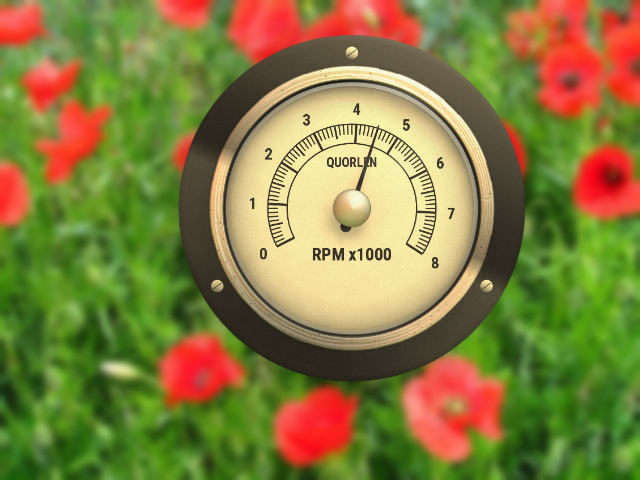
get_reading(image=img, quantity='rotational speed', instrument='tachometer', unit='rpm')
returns 4500 rpm
